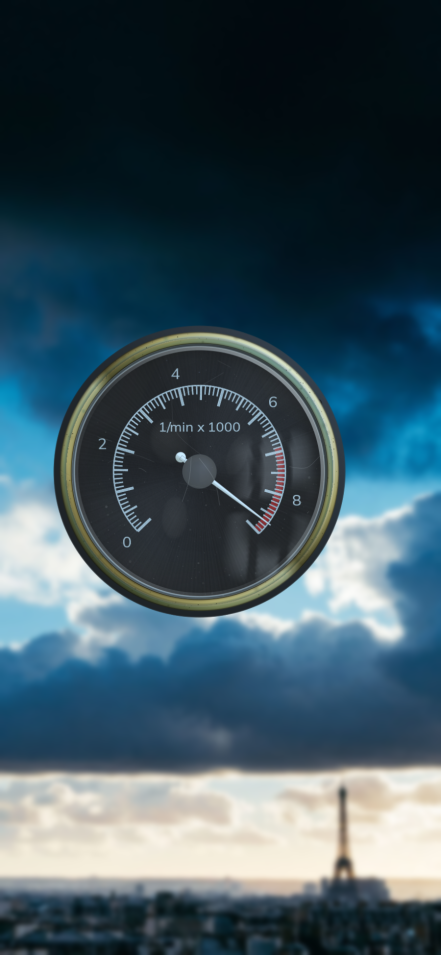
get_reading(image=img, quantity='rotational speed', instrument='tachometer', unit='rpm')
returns 8700 rpm
